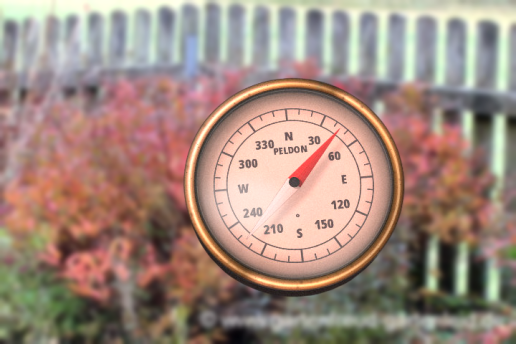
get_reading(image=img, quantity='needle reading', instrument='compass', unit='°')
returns 45 °
